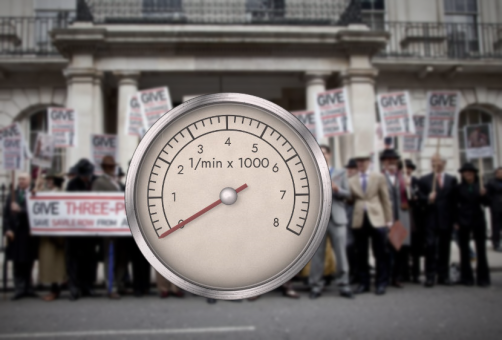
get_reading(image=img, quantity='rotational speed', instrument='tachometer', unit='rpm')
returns 0 rpm
